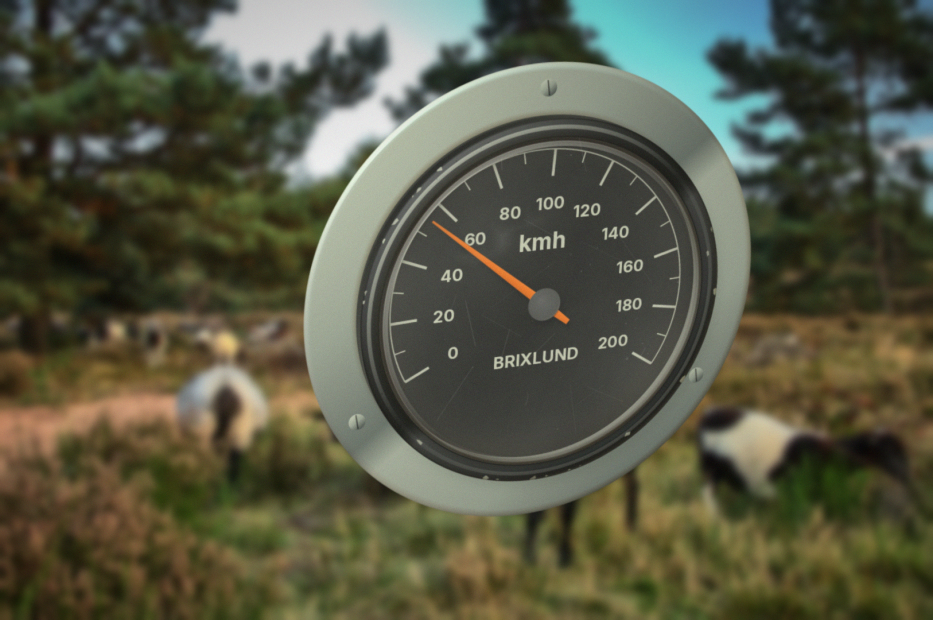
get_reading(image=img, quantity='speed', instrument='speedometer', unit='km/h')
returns 55 km/h
